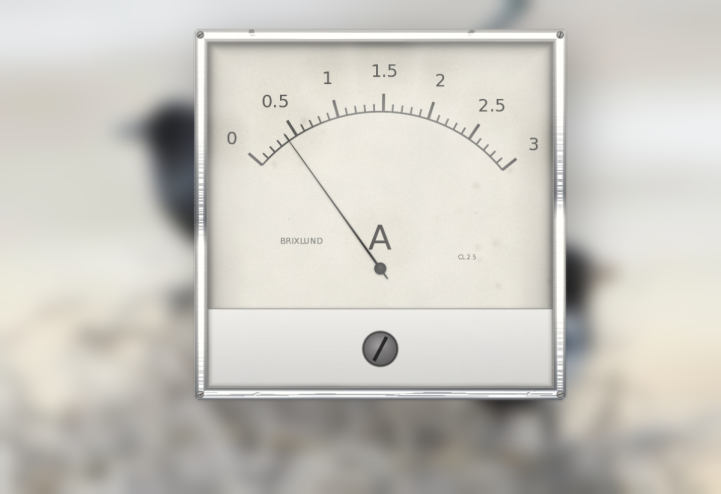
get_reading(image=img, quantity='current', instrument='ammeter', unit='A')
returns 0.4 A
